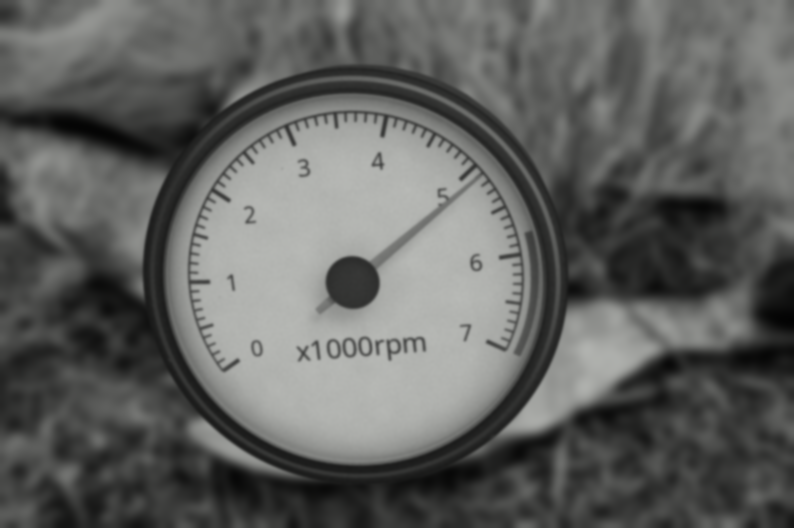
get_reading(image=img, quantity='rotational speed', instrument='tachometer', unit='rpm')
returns 5100 rpm
